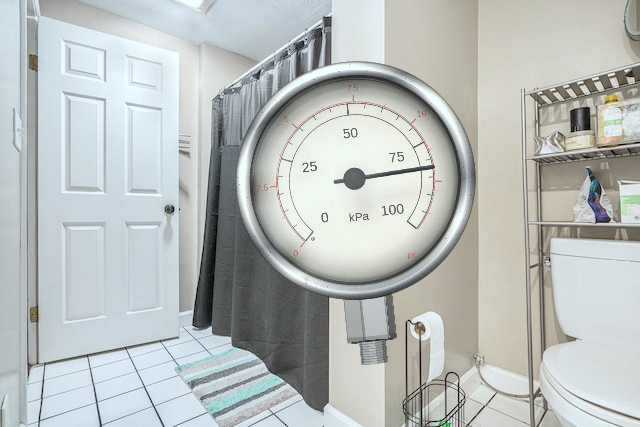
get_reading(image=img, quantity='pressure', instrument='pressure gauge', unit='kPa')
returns 82.5 kPa
